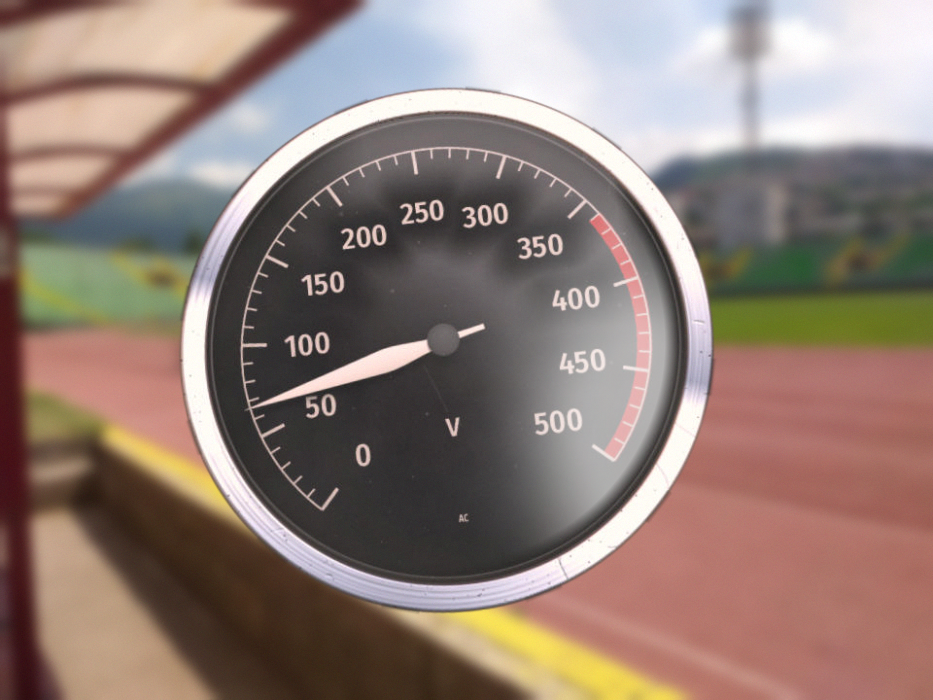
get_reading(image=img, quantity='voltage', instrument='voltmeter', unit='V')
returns 65 V
